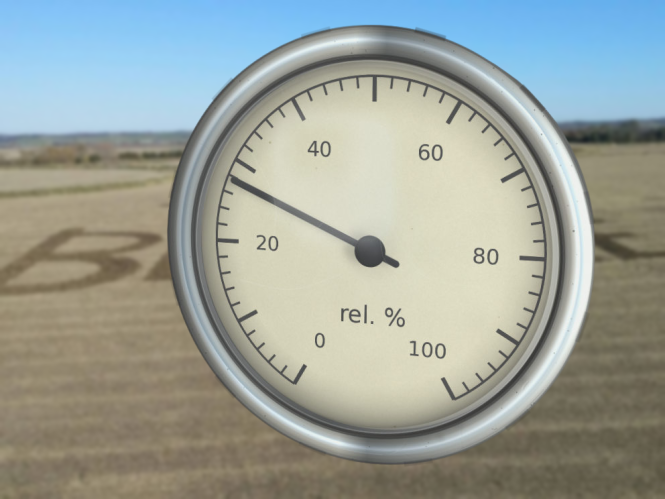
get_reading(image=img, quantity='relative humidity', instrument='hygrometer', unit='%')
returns 28 %
